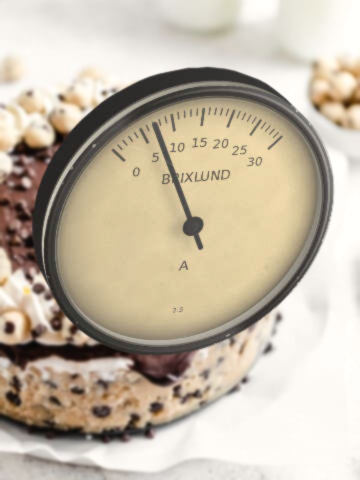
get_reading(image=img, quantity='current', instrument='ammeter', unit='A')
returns 7 A
